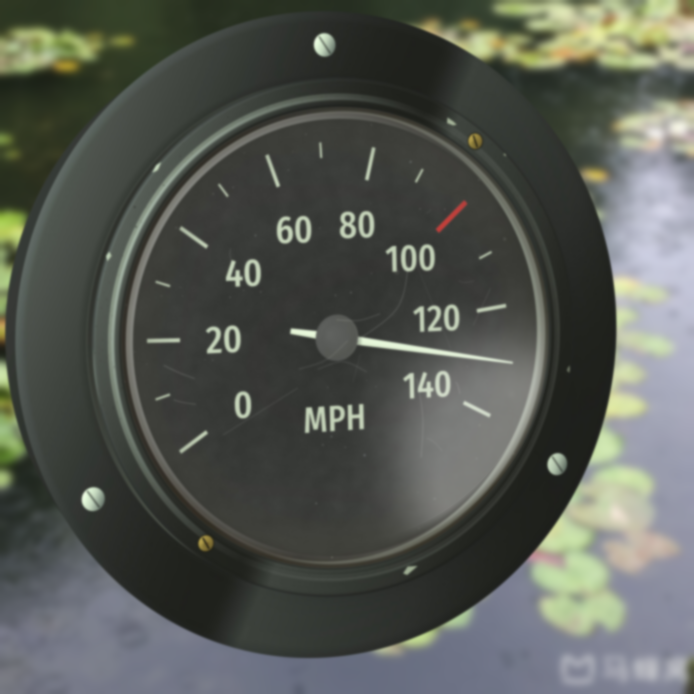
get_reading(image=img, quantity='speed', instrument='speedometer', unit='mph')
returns 130 mph
